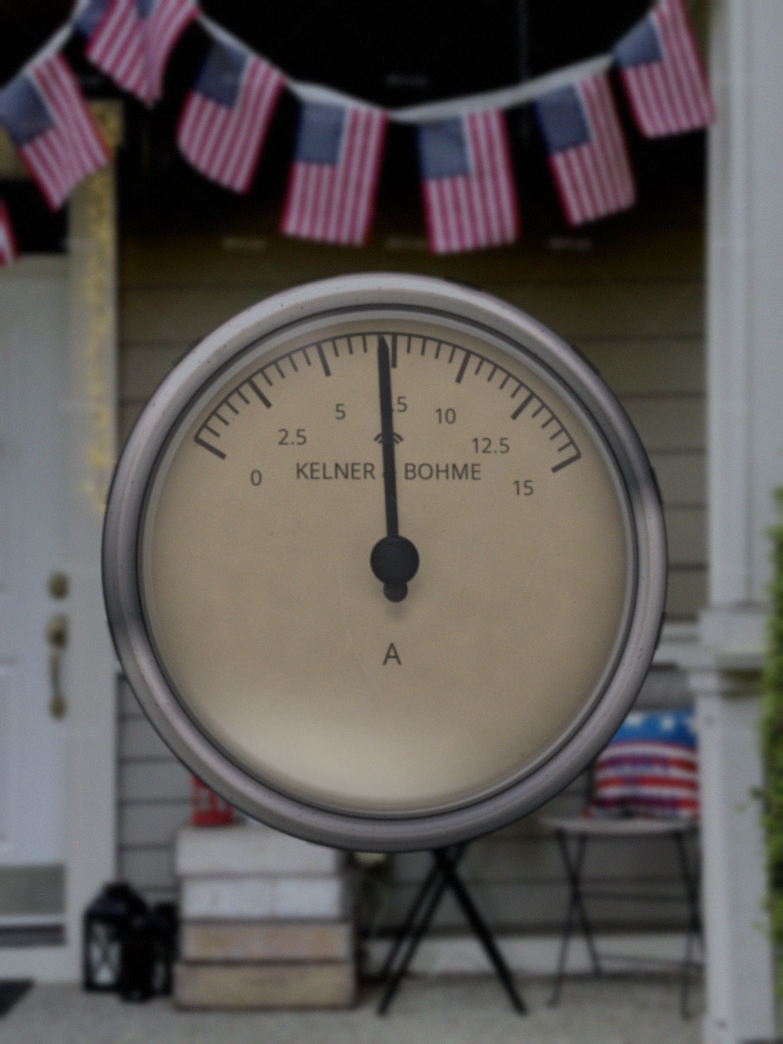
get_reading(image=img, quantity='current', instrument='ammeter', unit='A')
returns 7 A
